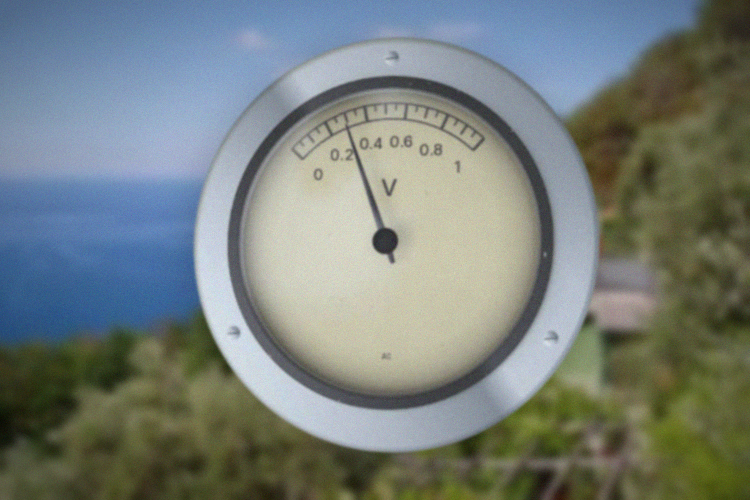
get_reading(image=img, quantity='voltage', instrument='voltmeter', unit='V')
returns 0.3 V
